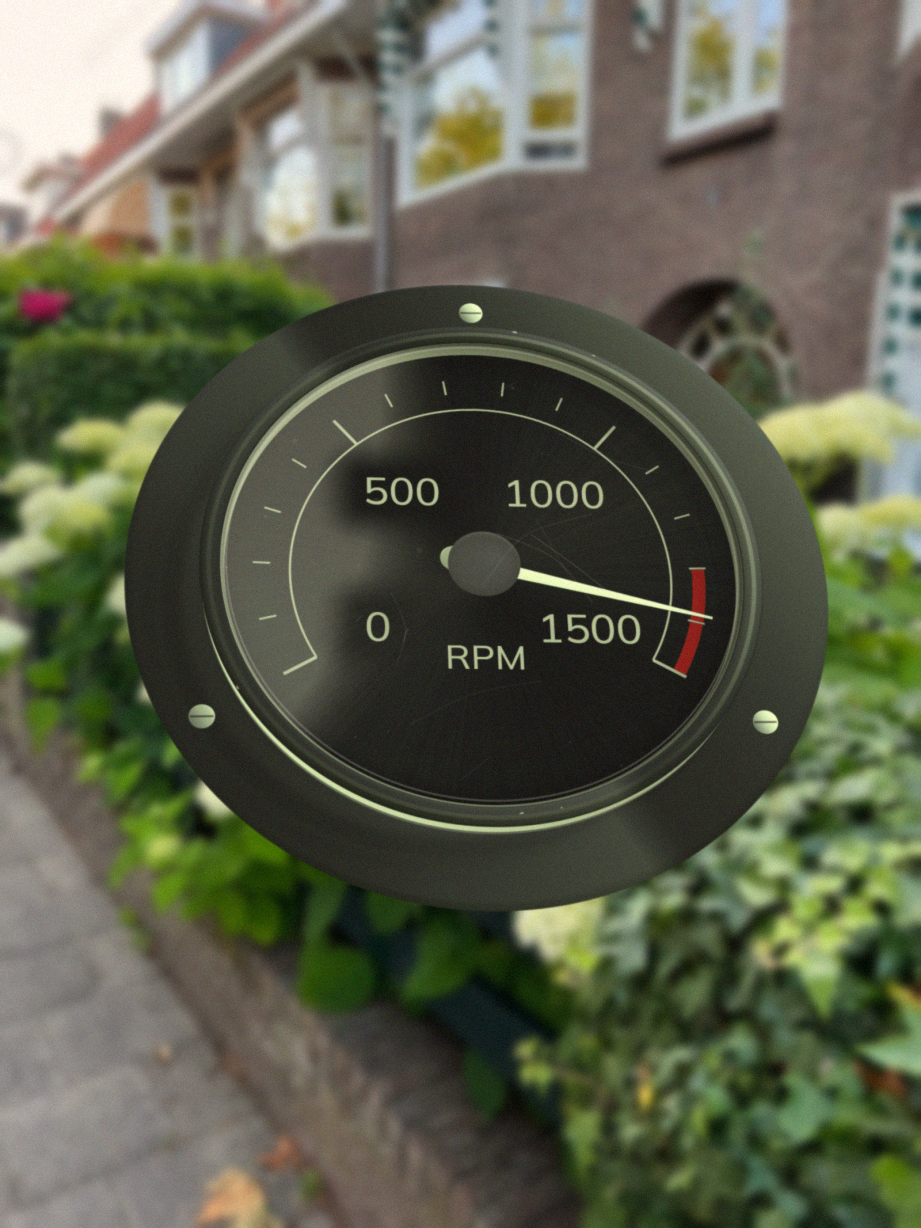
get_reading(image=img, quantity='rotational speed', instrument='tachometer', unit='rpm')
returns 1400 rpm
